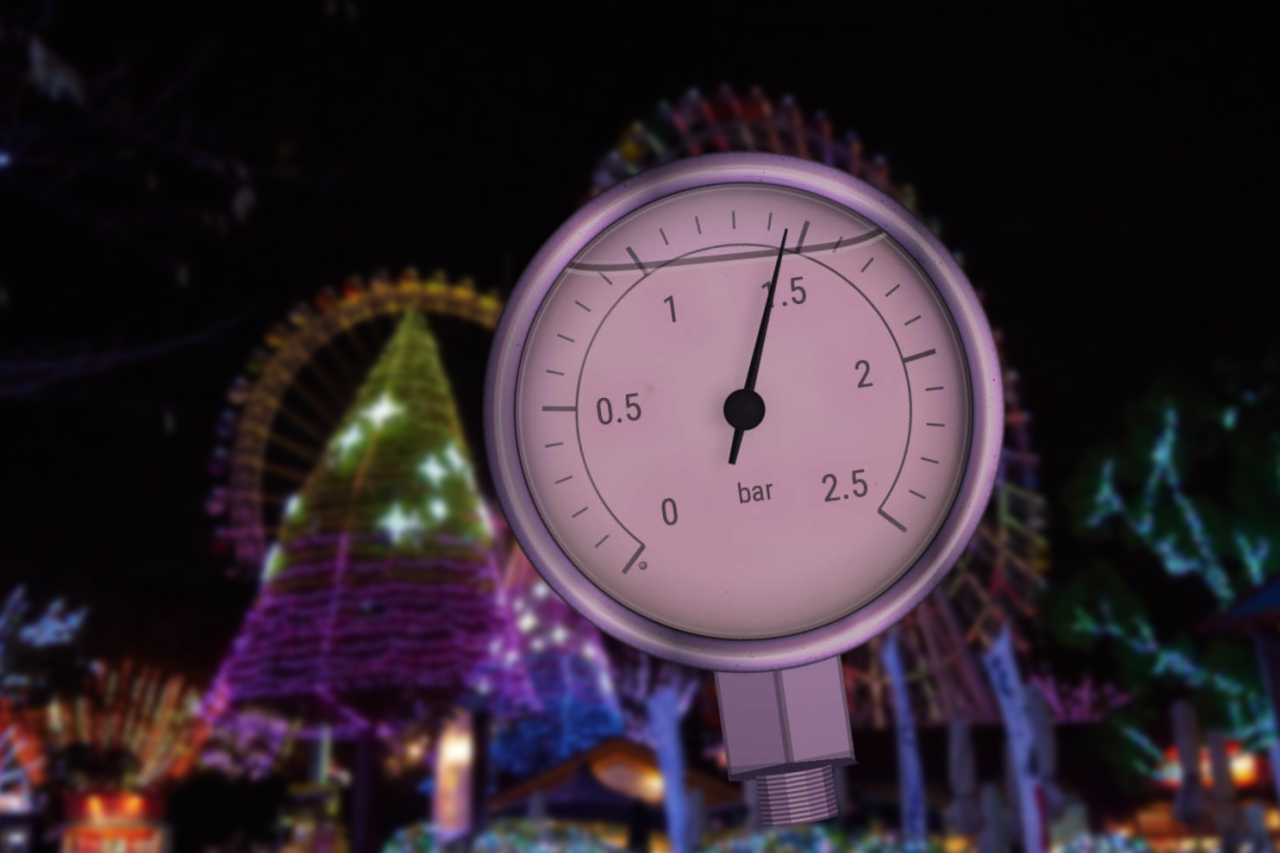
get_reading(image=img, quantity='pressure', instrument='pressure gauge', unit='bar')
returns 1.45 bar
